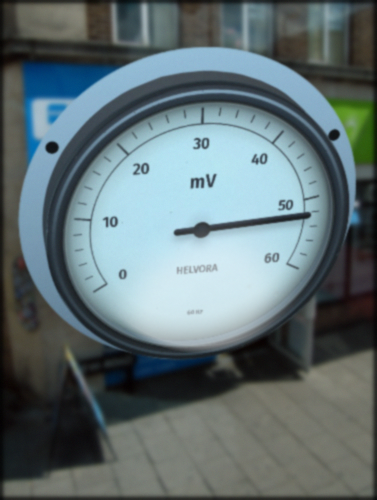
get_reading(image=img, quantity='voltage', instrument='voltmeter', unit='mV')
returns 52 mV
